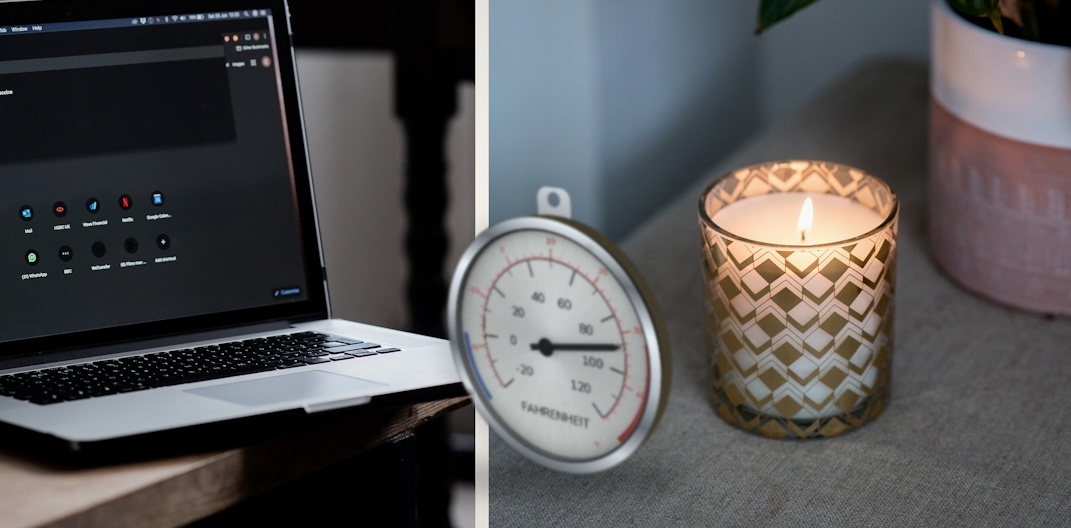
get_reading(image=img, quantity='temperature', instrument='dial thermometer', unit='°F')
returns 90 °F
